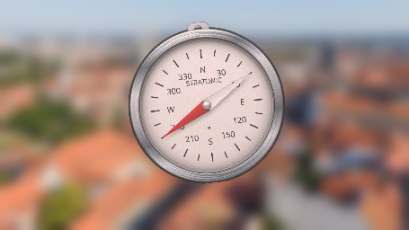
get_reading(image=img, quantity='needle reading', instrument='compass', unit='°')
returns 240 °
